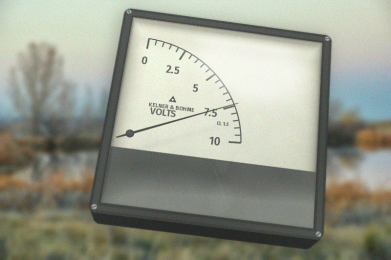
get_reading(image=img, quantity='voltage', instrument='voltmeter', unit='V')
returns 7.5 V
